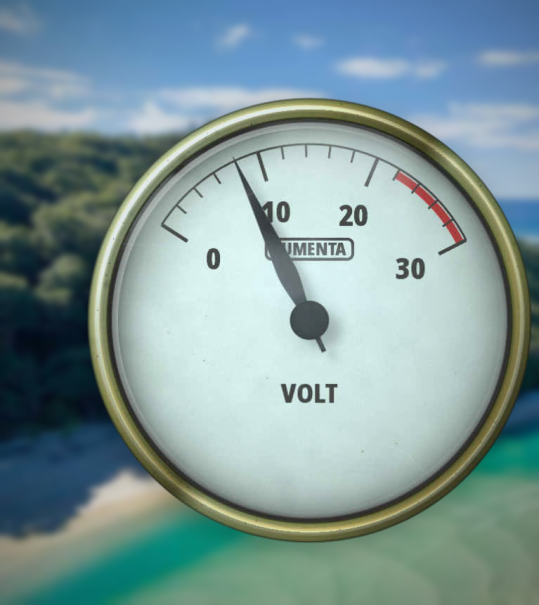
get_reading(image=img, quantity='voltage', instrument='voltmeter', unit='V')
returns 8 V
